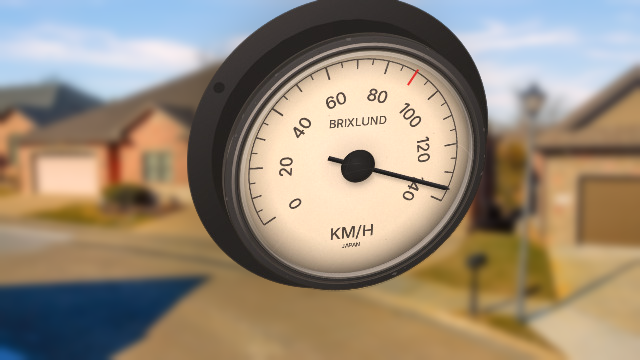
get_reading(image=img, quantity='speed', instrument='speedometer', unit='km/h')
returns 135 km/h
